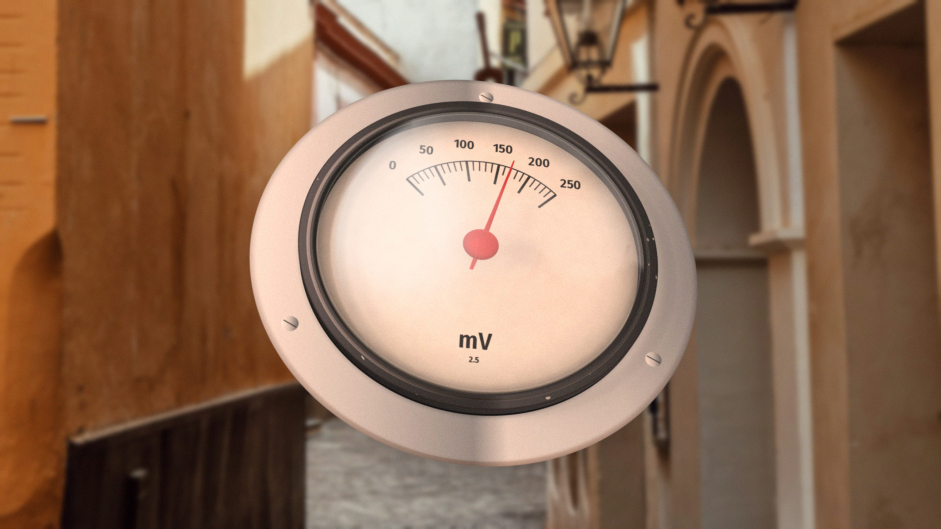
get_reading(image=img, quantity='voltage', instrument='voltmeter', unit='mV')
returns 170 mV
